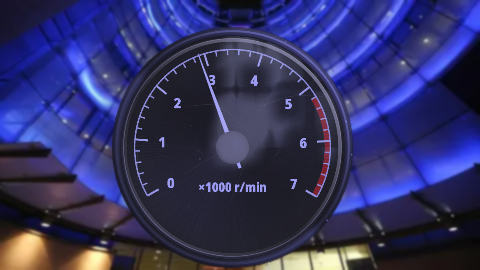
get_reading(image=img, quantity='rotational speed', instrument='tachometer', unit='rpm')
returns 2900 rpm
